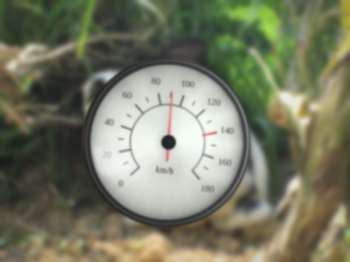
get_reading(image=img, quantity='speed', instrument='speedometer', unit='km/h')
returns 90 km/h
